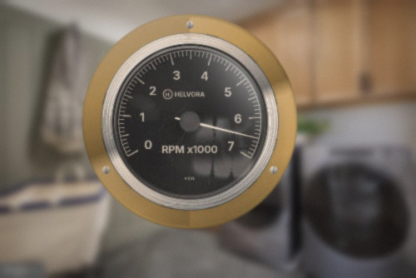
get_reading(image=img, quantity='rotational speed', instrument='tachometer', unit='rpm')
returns 6500 rpm
